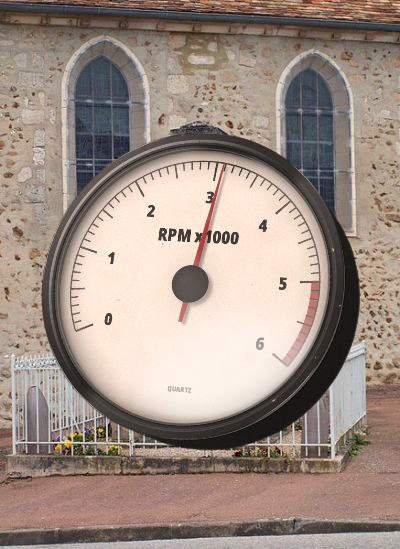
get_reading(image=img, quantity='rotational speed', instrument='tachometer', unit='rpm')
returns 3100 rpm
